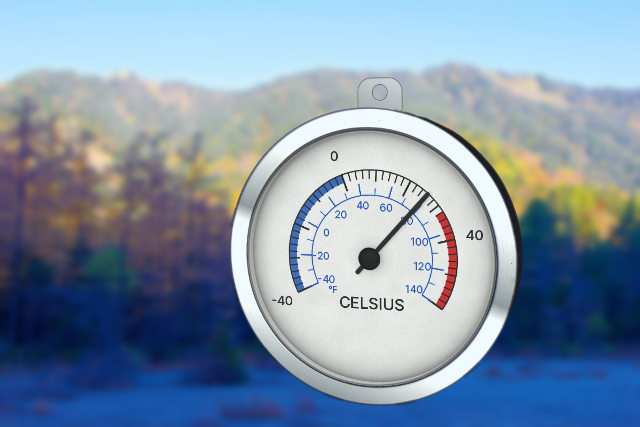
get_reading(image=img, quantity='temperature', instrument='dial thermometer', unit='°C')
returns 26 °C
